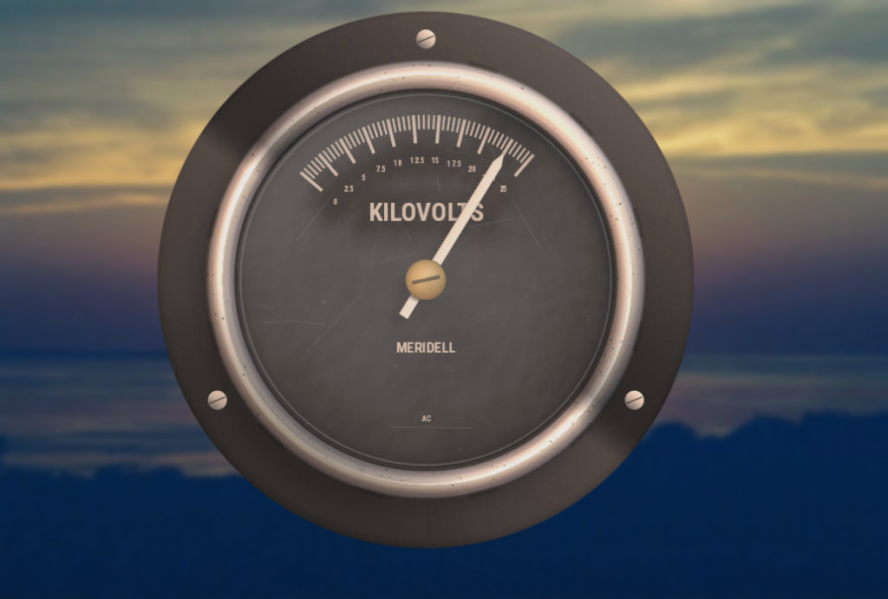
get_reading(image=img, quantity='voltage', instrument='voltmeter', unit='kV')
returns 22.5 kV
